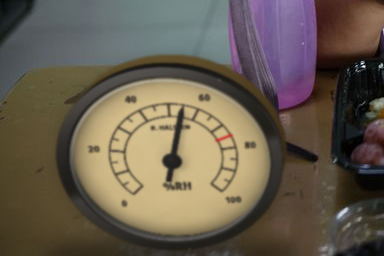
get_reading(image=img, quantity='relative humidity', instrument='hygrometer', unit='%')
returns 55 %
